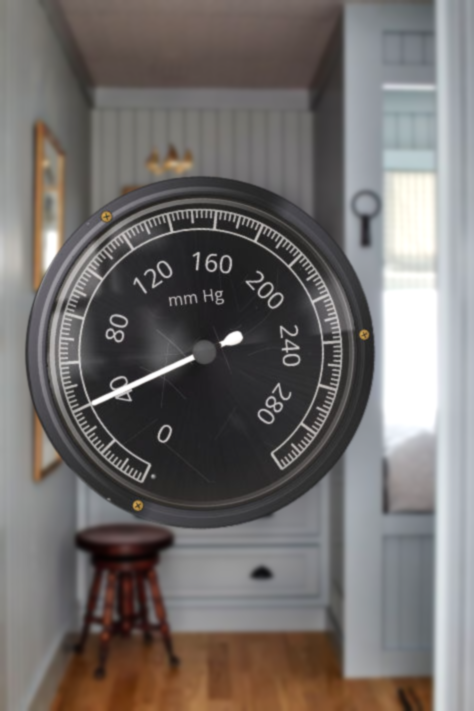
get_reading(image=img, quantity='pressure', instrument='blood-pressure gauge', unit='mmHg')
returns 40 mmHg
